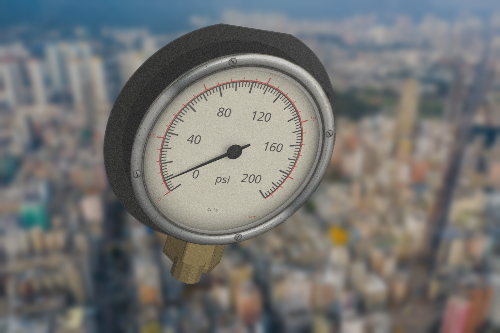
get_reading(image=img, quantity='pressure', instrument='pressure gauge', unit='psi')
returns 10 psi
